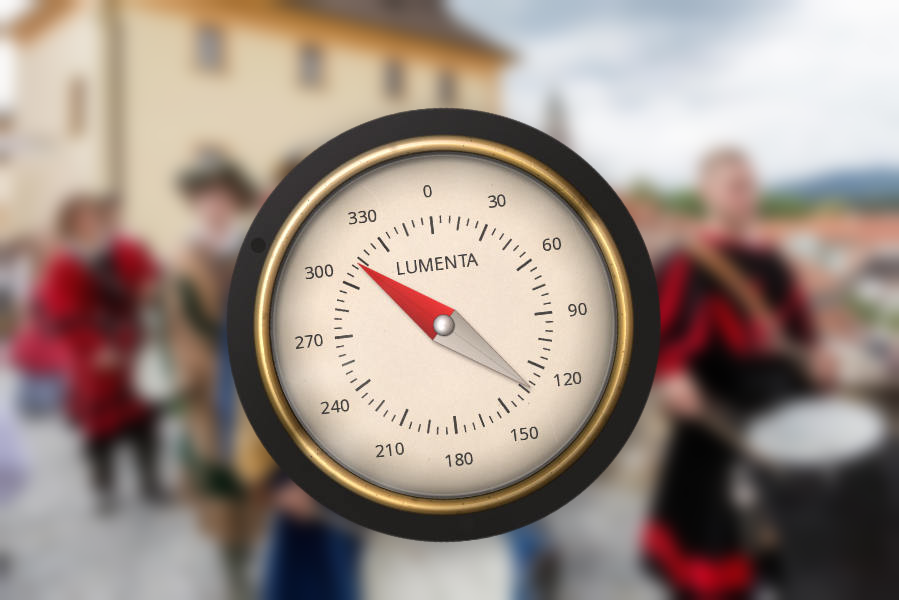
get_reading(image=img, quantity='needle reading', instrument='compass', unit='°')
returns 312.5 °
